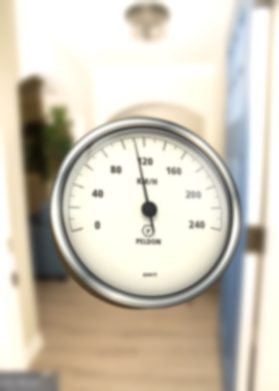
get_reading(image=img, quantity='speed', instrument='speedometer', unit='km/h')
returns 110 km/h
